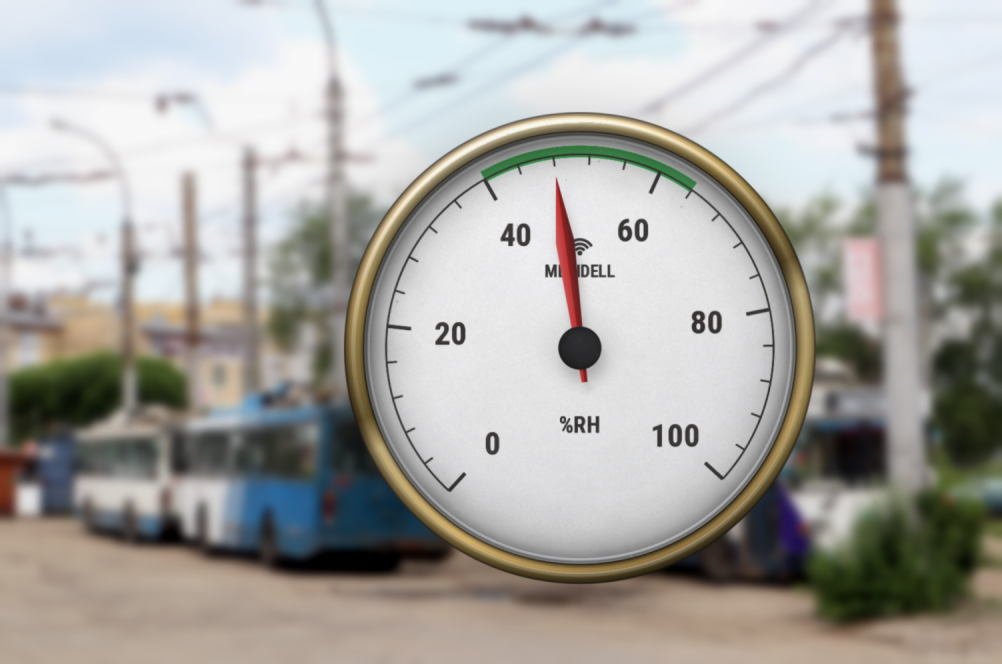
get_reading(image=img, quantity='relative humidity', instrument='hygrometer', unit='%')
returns 48 %
